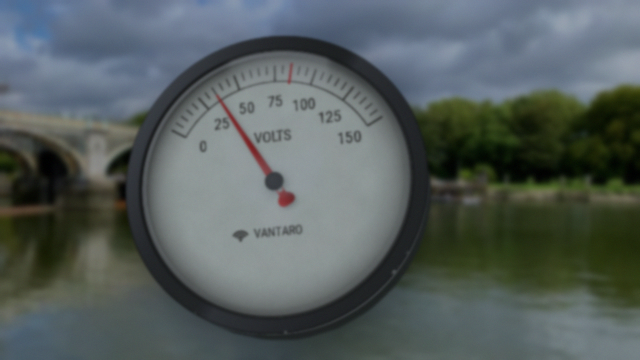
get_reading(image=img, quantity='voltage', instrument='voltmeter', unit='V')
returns 35 V
